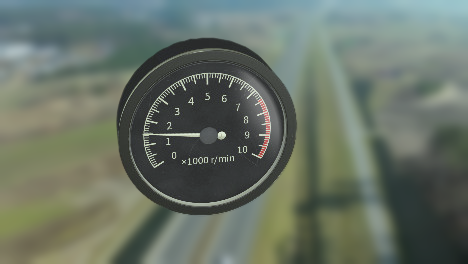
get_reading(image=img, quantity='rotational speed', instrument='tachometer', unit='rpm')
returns 1500 rpm
